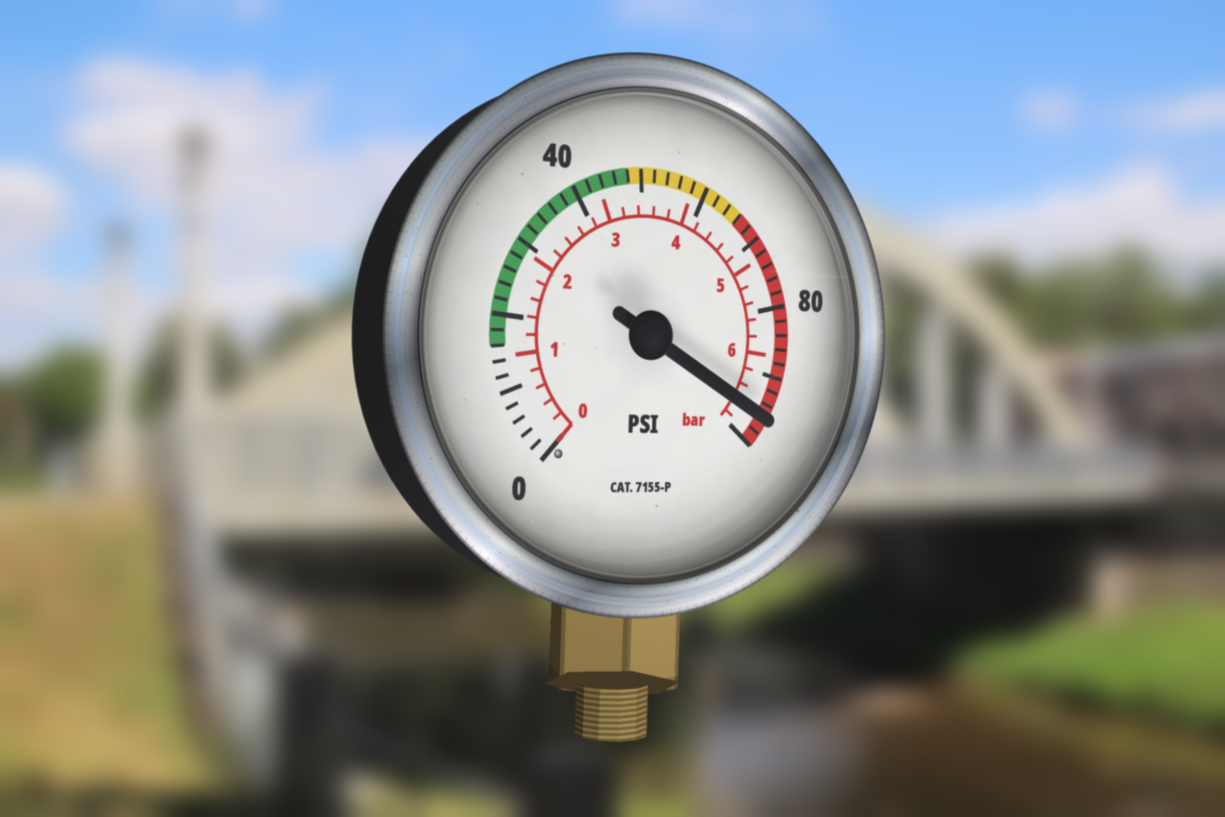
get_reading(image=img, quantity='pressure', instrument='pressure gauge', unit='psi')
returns 96 psi
